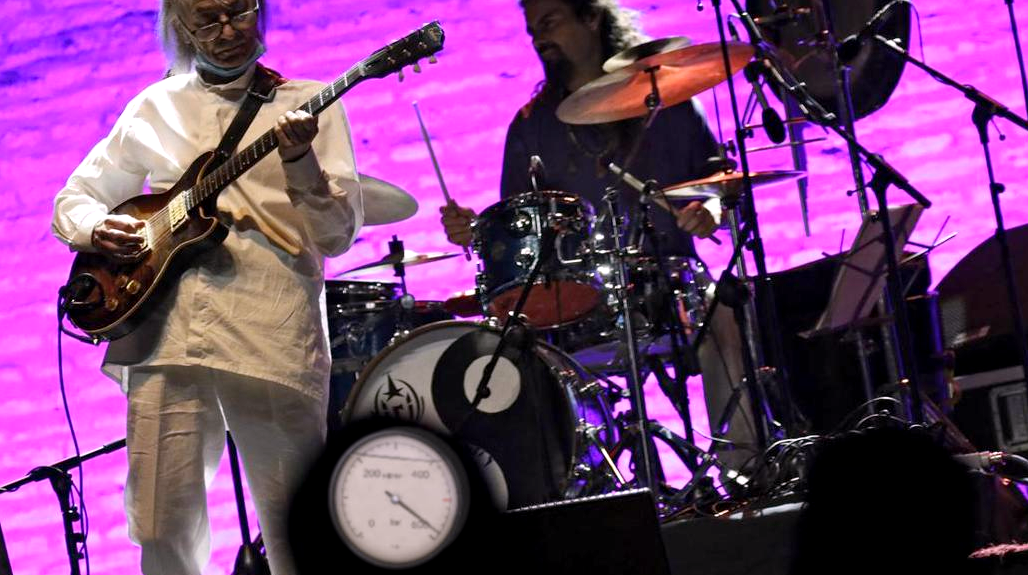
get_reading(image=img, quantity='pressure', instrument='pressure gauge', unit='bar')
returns 580 bar
